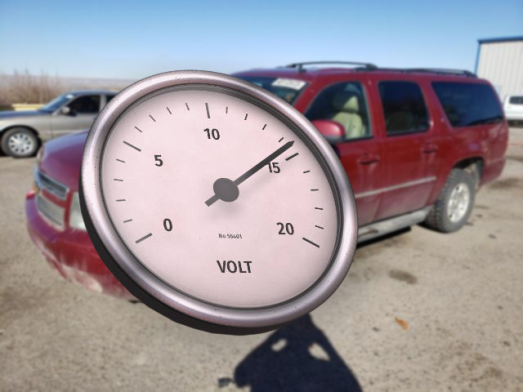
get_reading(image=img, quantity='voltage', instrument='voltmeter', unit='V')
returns 14.5 V
